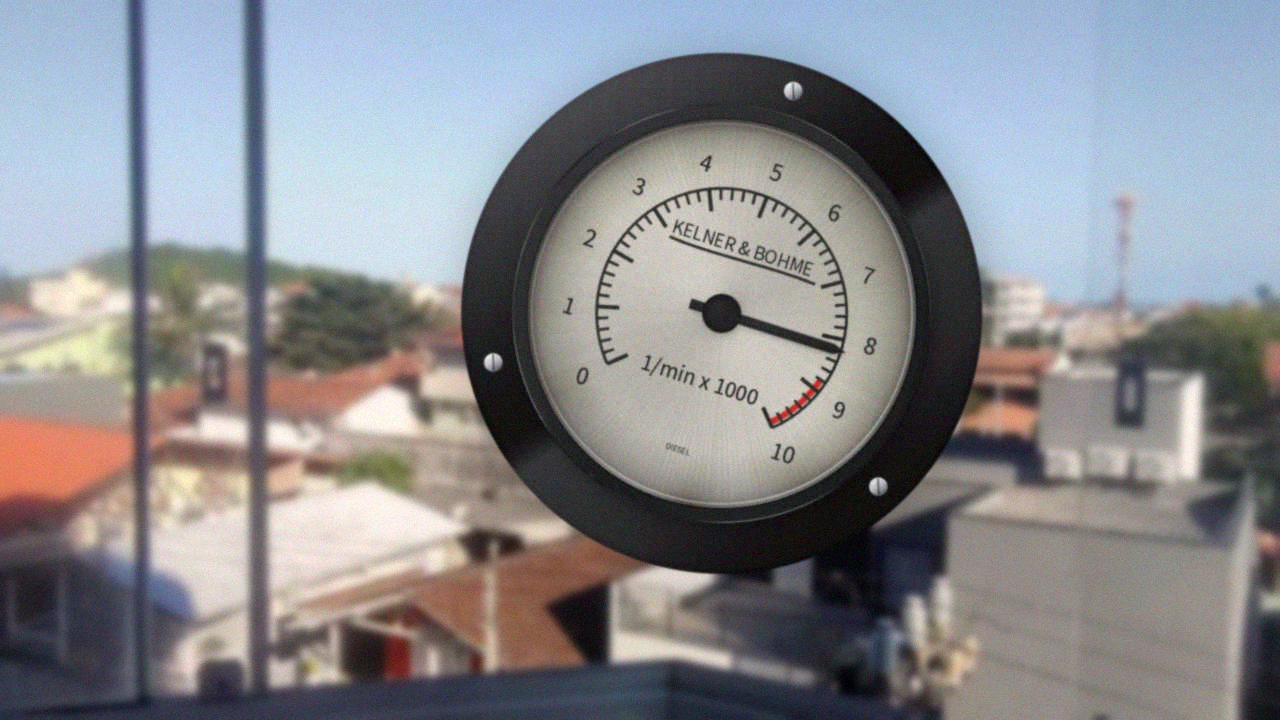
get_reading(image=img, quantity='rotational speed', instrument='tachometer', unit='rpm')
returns 8200 rpm
